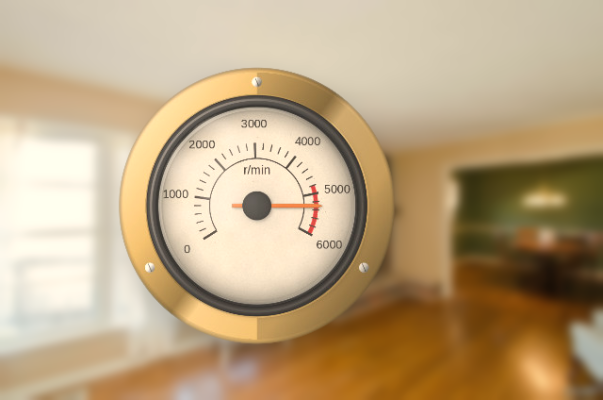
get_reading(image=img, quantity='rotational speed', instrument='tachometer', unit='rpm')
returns 5300 rpm
